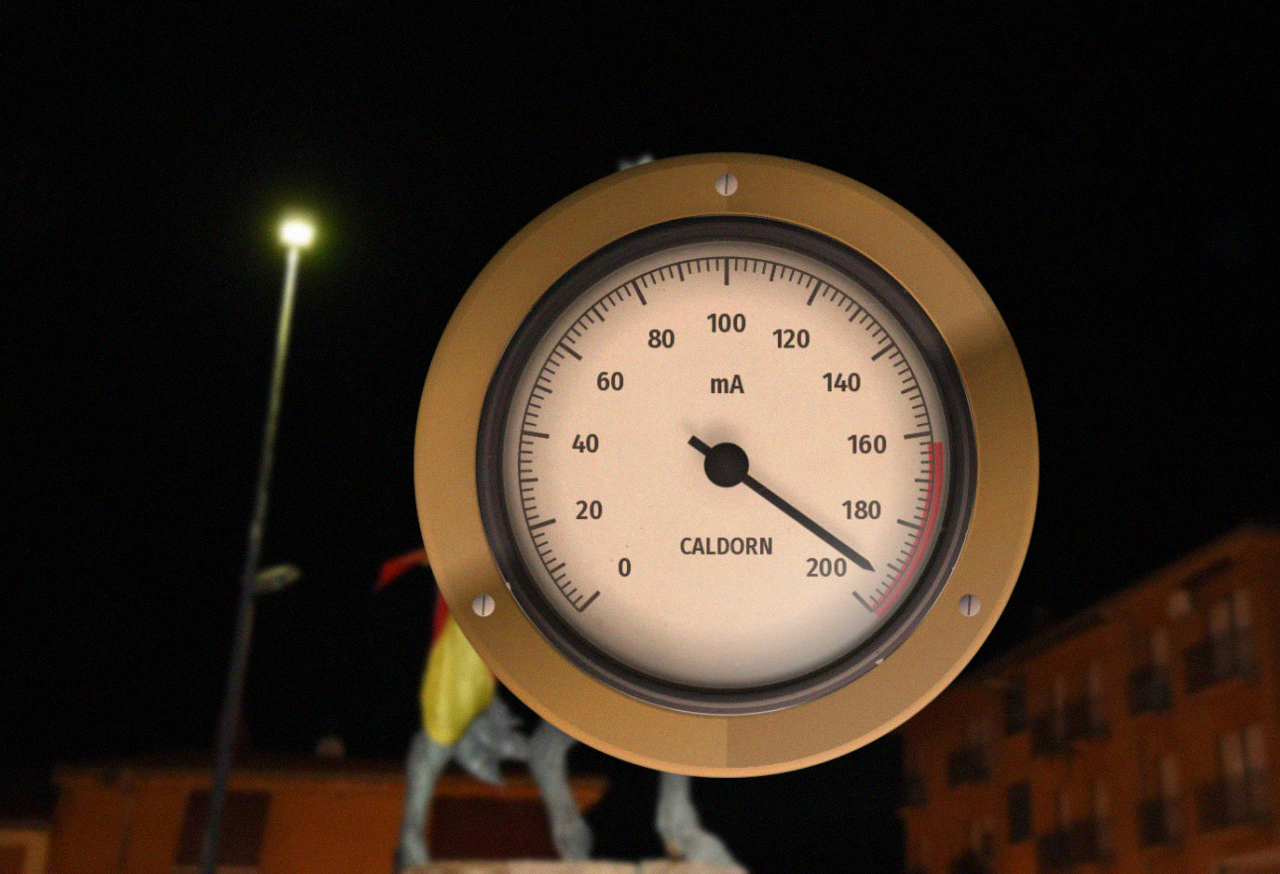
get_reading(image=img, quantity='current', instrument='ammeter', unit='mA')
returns 193 mA
